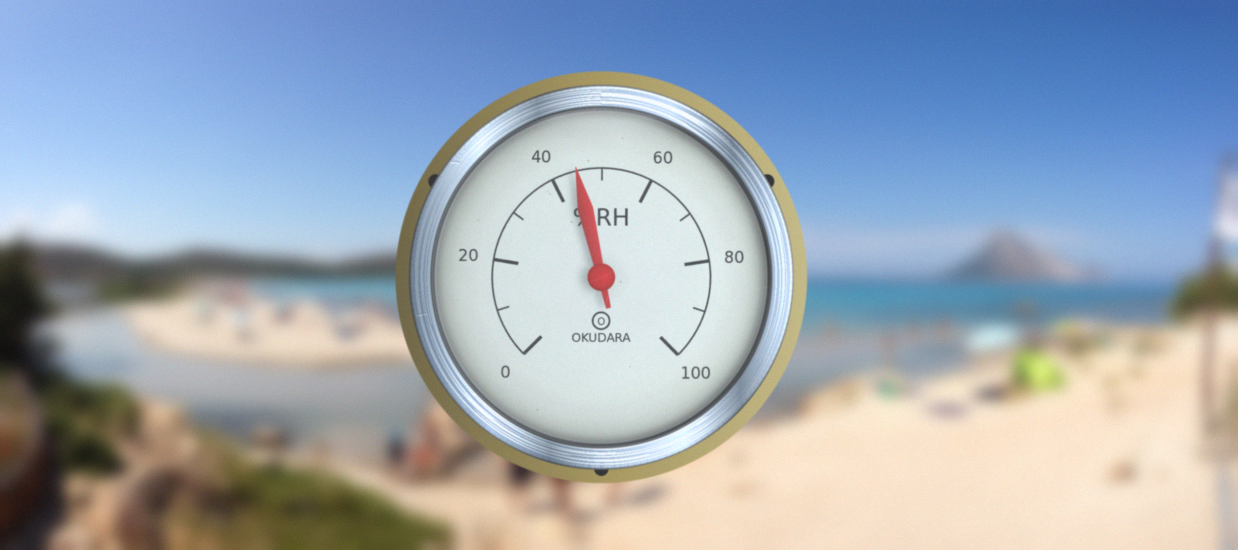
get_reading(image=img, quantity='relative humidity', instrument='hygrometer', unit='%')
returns 45 %
